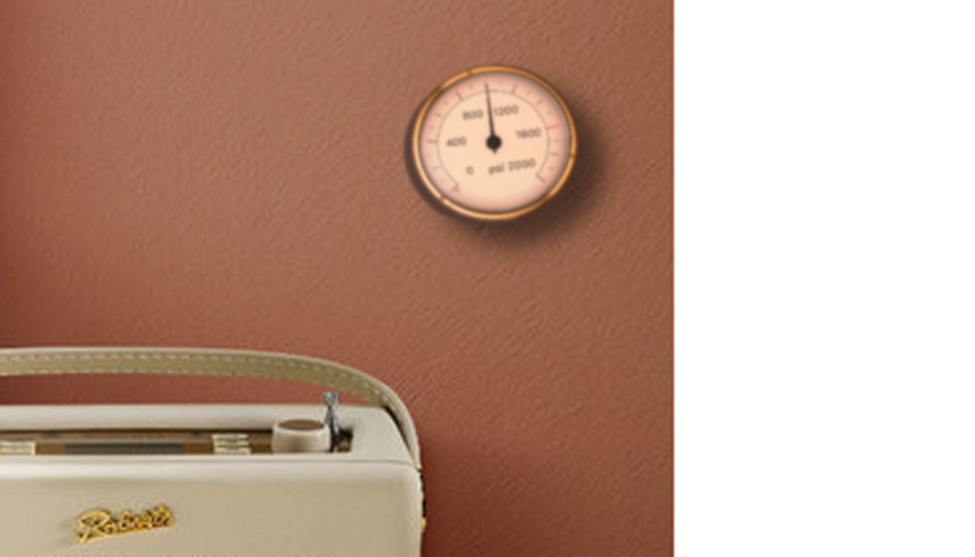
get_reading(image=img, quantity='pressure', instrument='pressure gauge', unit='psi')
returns 1000 psi
